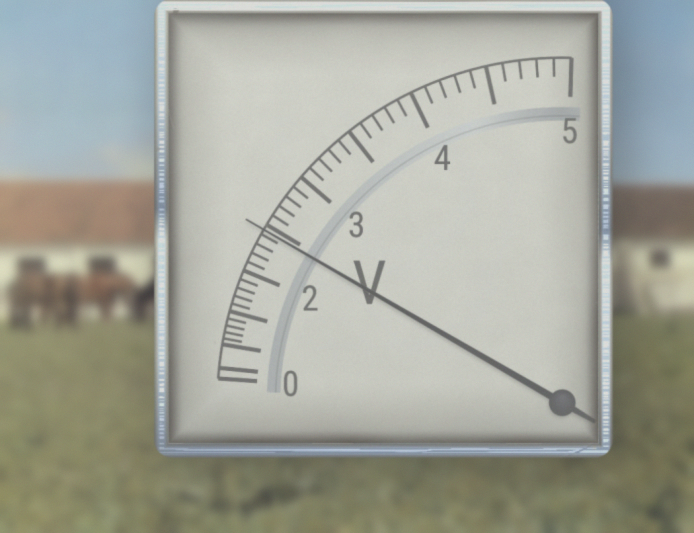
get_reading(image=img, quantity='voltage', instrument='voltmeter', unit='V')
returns 2.45 V
